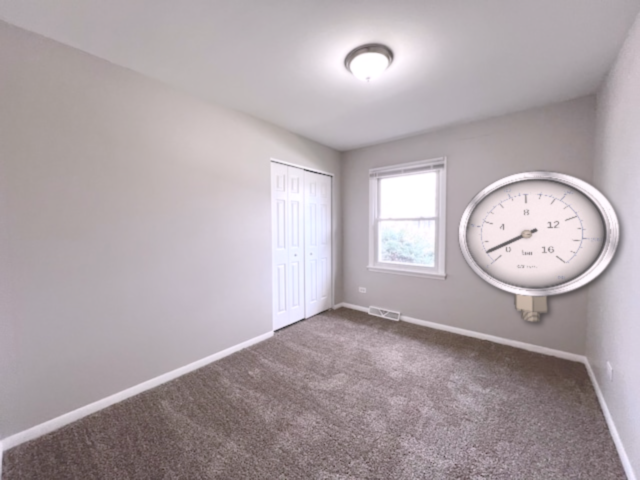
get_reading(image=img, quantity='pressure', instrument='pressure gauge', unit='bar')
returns 1 bar
